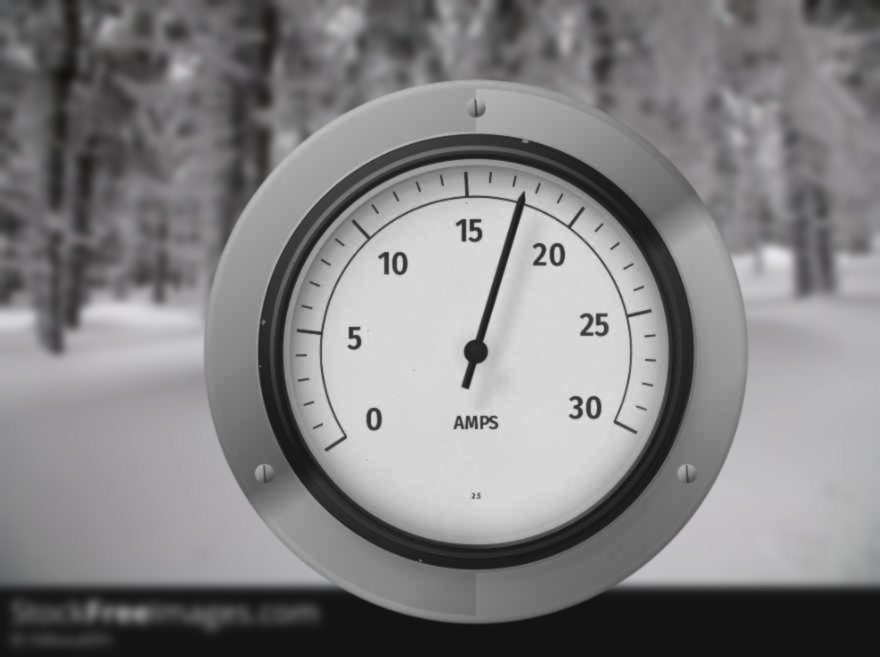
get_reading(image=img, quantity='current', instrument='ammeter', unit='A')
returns 17.5 A
